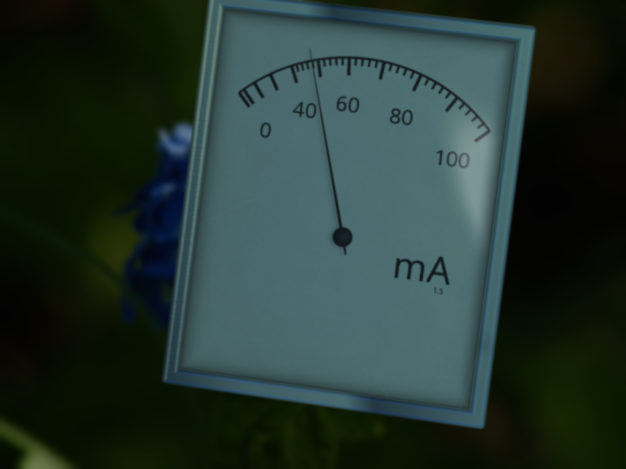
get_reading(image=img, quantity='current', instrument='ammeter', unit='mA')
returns 48 mA
